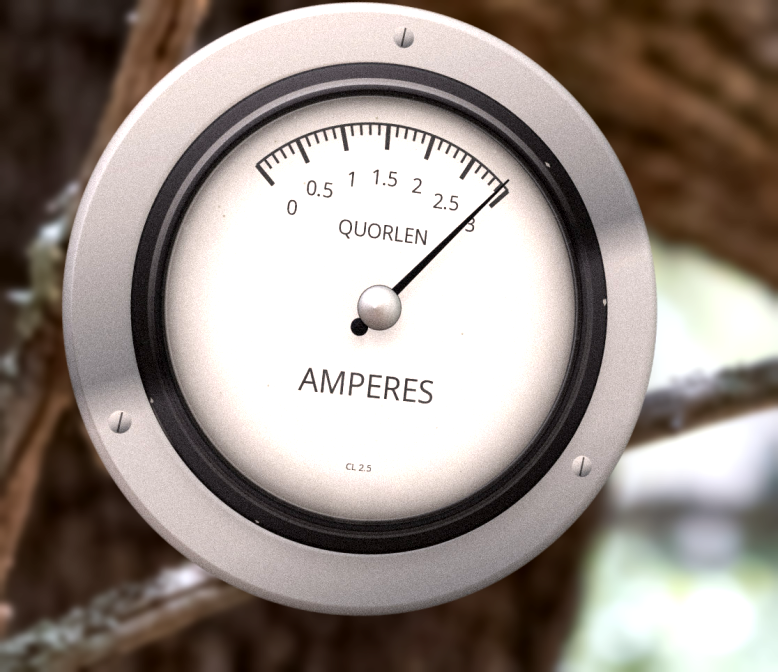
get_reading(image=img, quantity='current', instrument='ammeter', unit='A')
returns 2.9 A
